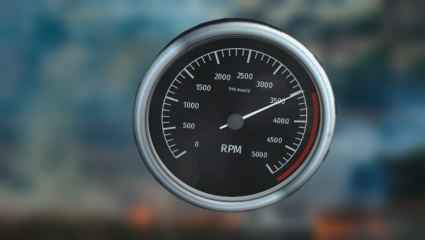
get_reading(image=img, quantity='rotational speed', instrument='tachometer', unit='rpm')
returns 3500 rpm
